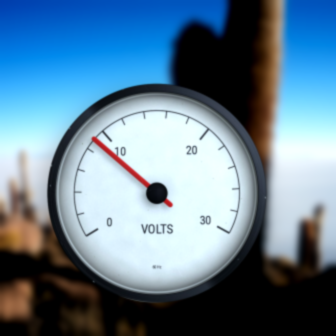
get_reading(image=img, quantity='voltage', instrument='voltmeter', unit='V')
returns 9 V
